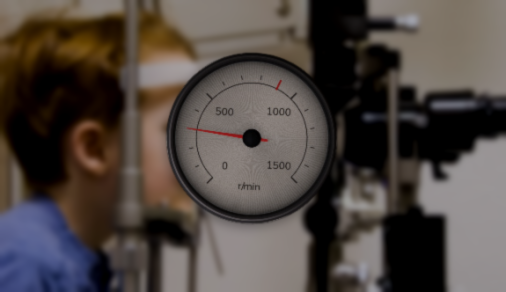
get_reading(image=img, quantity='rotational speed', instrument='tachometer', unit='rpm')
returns 300 rpm
